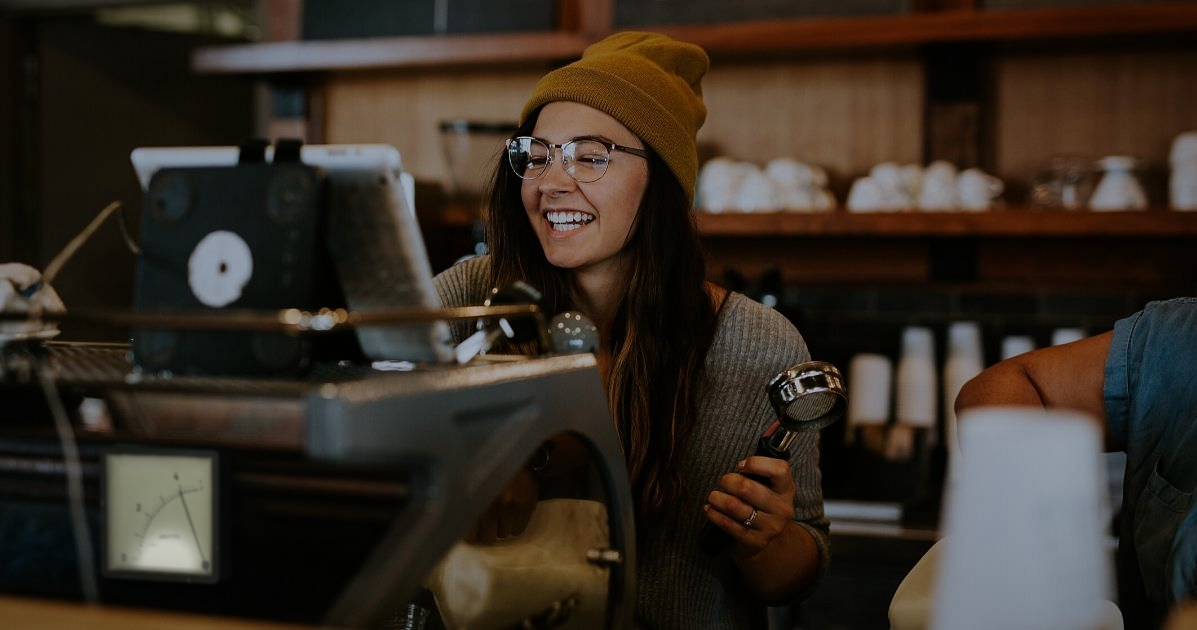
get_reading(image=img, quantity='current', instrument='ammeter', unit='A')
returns 4 A
